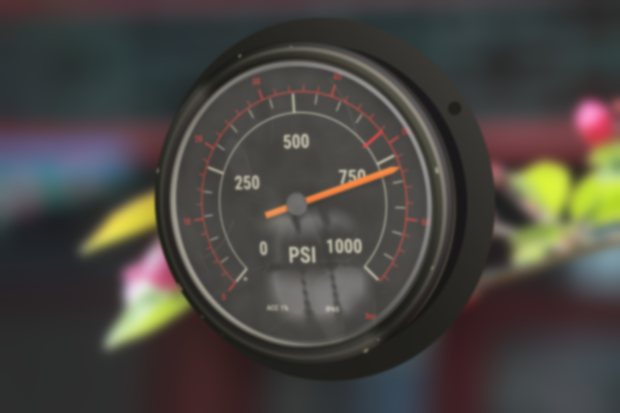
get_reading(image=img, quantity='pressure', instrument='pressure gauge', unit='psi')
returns 775 psi
